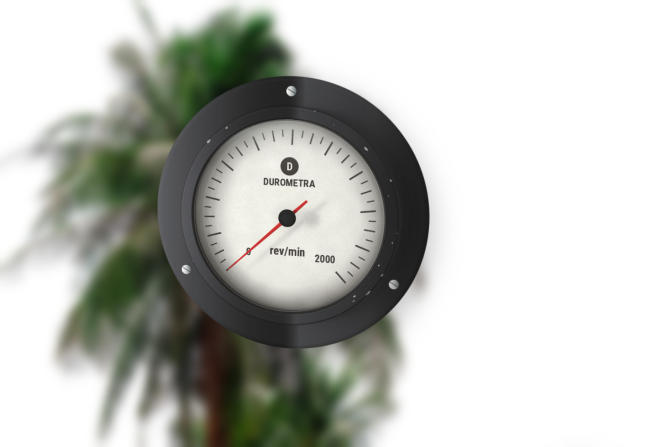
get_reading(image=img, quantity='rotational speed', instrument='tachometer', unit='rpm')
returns 0 rpm
